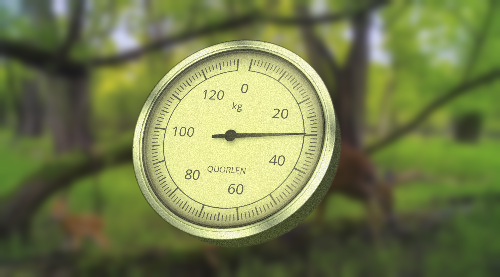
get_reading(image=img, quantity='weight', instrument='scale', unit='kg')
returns 30 kg
